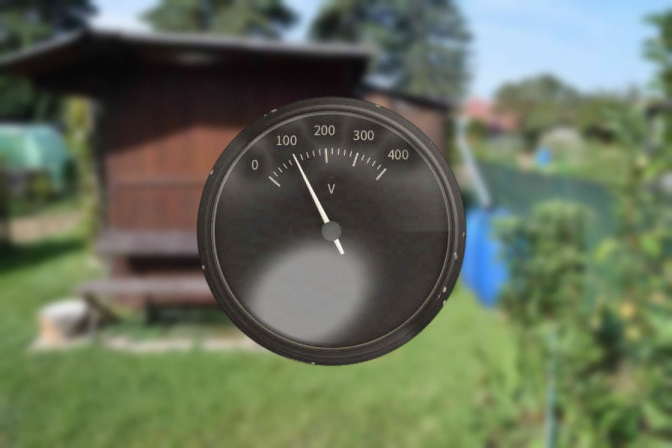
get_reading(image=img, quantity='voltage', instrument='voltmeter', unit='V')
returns 100 V
